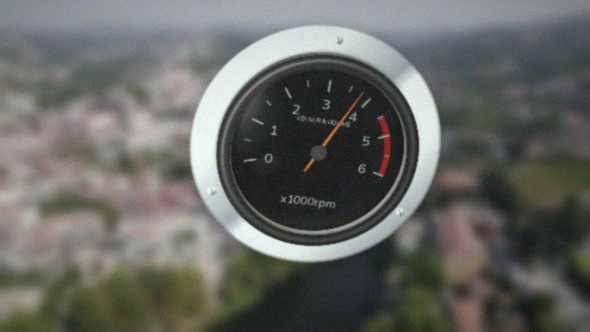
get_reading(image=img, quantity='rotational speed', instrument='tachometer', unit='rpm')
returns 3750 rpm
